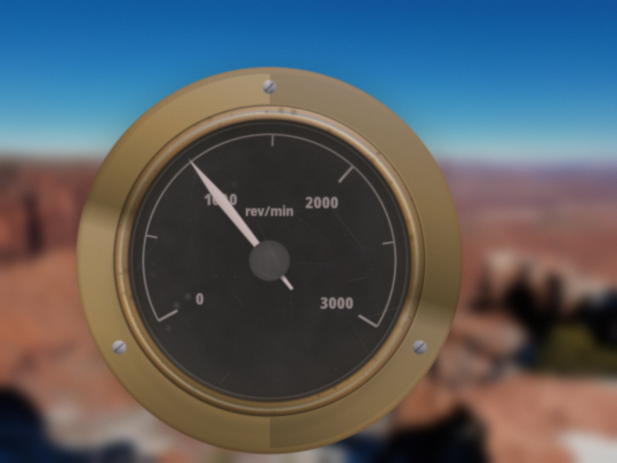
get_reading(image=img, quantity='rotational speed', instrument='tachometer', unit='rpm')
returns 1000 rpm
